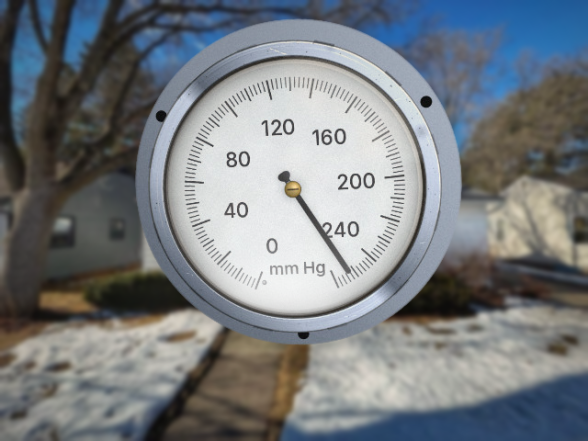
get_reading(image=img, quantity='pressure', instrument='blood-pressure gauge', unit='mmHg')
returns 252 mmHg
